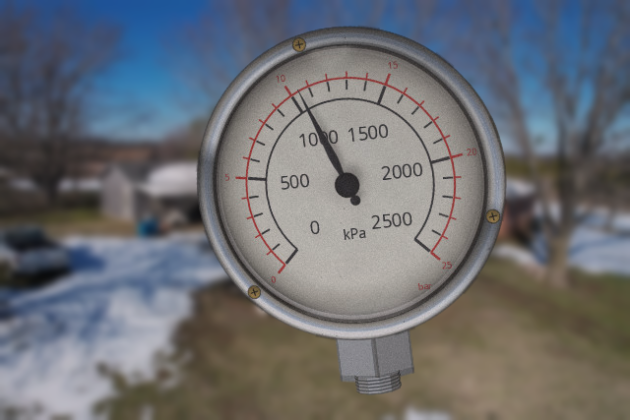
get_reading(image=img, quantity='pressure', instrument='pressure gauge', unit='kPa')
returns 1050 kPa
